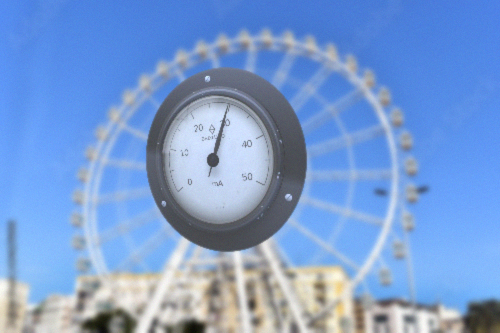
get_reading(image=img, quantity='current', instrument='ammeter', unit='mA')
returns 30 mA
